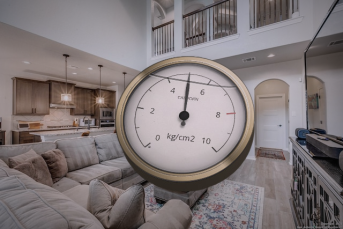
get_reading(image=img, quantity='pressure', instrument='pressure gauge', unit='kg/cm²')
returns 5 kg/cm²
